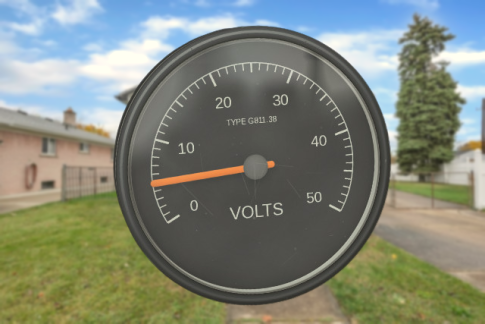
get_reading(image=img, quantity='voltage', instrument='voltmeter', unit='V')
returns 5 V
